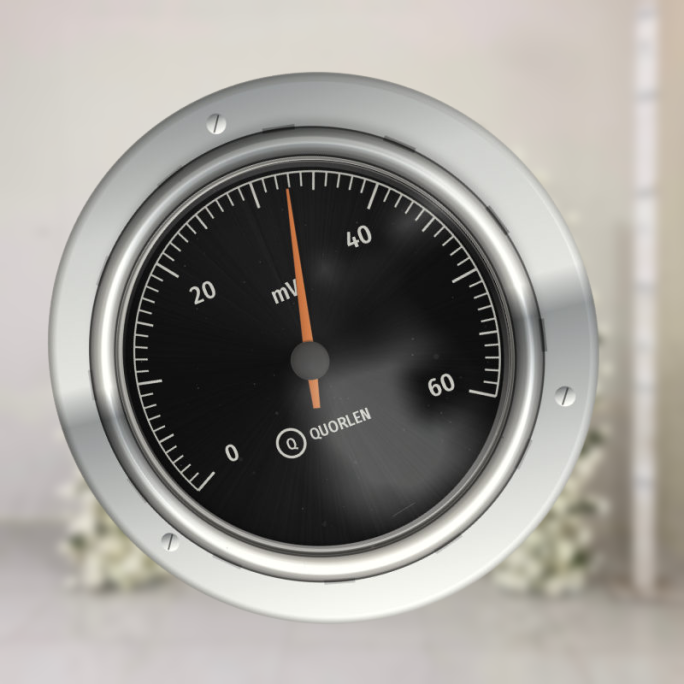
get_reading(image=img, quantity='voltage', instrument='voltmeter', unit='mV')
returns 33 mV
